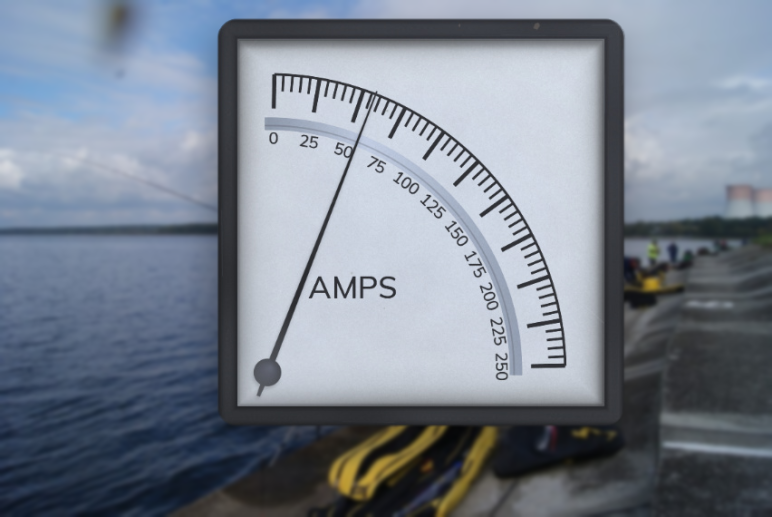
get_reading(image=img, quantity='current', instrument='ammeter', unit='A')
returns 57.5 A
